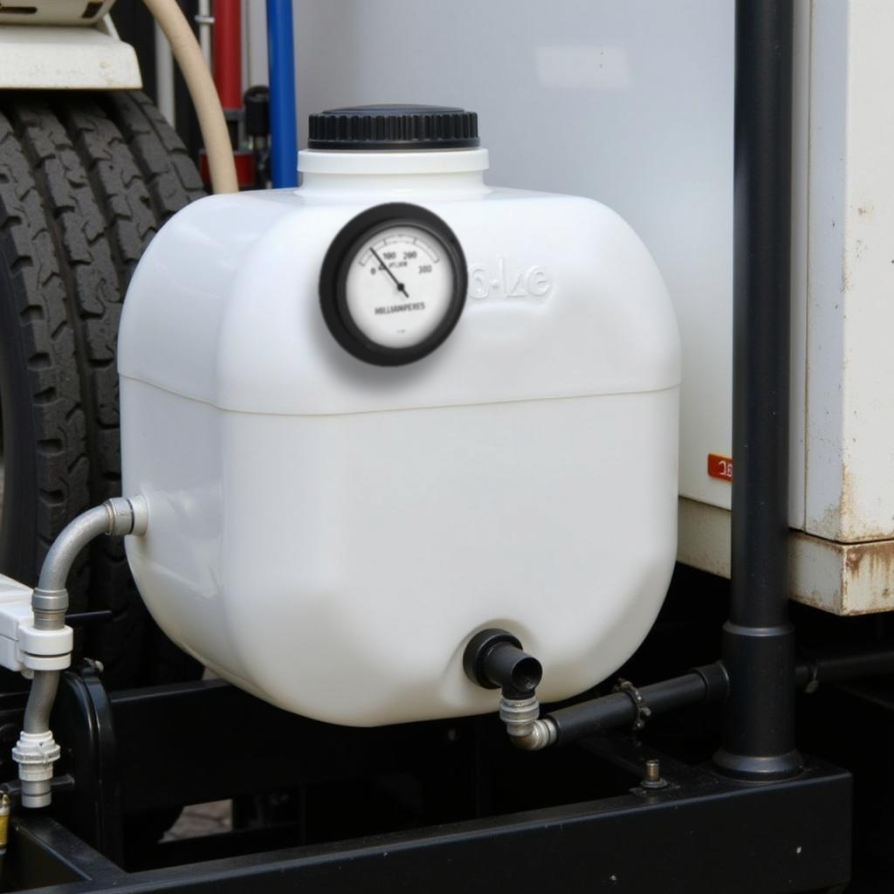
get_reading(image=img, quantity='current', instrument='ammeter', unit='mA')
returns 50 mA
